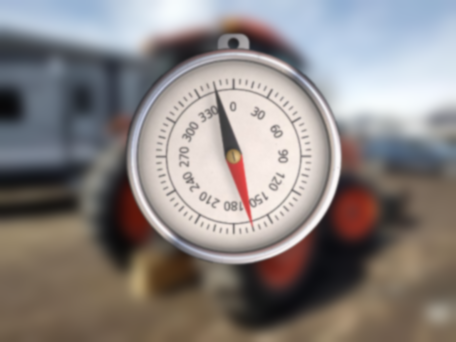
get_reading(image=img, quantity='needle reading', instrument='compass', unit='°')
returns 165 °
